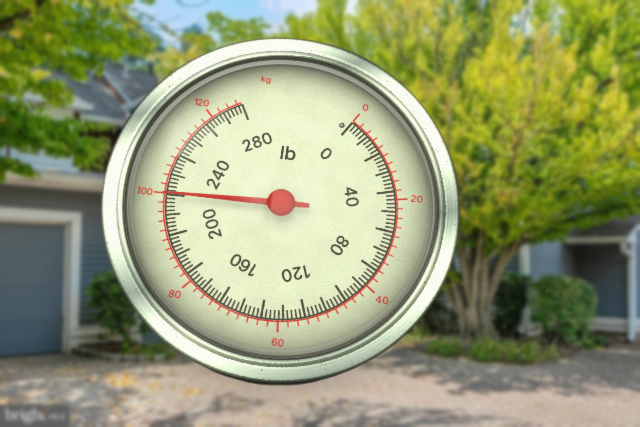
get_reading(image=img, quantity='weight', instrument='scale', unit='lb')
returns 220 lb
